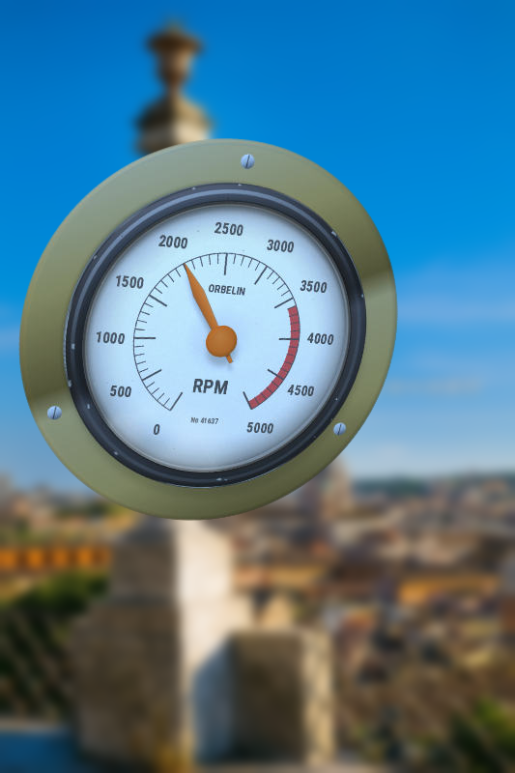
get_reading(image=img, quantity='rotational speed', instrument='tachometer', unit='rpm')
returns 2000 rpm
